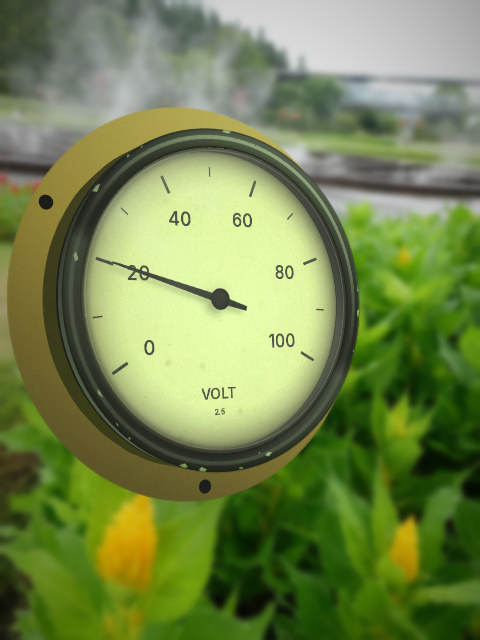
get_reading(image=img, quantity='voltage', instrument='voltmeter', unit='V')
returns 20 V
